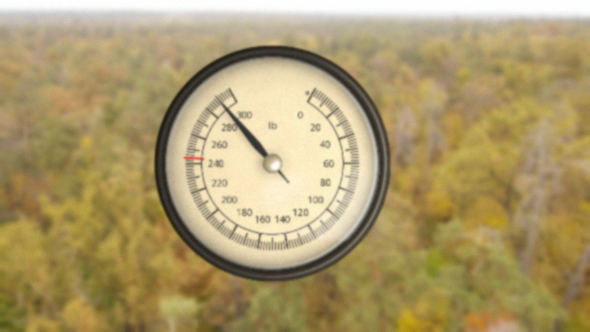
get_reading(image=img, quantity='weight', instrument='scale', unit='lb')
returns 290 lb
